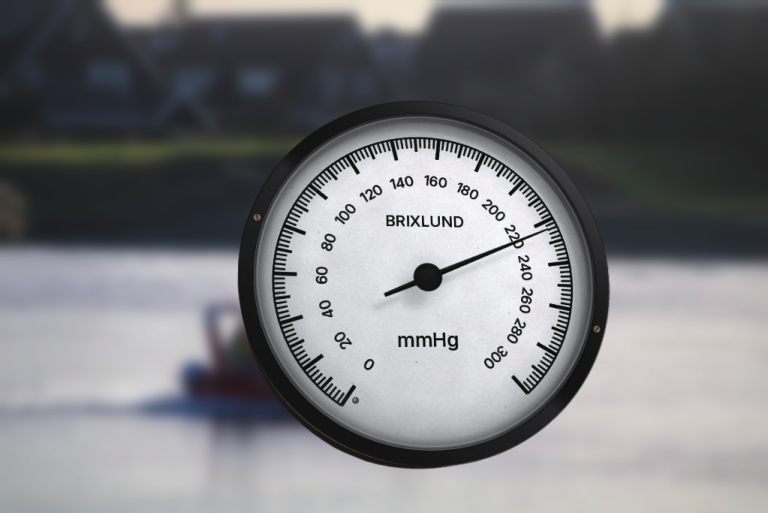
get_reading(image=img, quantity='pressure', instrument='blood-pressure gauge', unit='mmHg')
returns 224 mmHg
